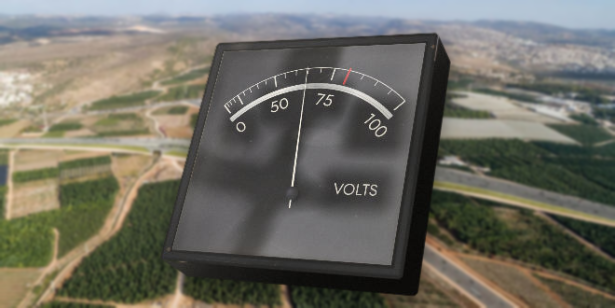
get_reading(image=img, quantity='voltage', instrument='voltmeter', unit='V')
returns 65 V
